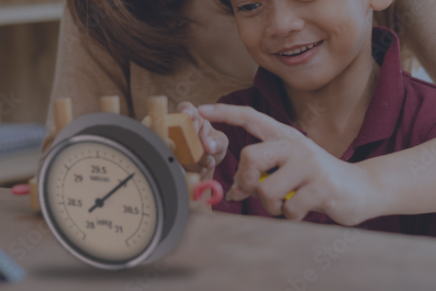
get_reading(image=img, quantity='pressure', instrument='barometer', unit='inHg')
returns 30 inHg
